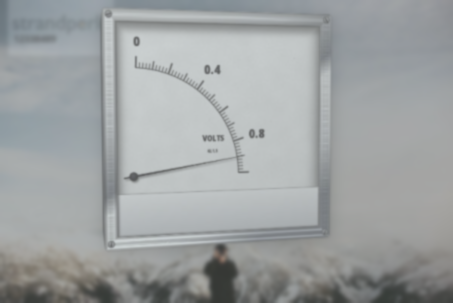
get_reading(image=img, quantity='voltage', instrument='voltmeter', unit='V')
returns 0.9 V
